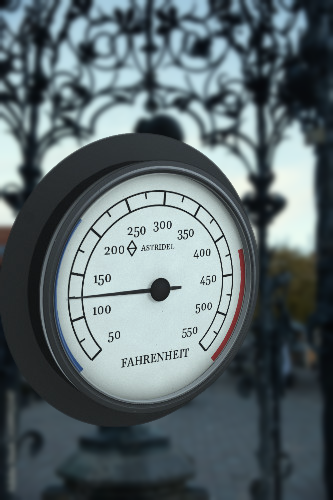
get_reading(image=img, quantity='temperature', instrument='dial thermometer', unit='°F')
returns 125 °F
